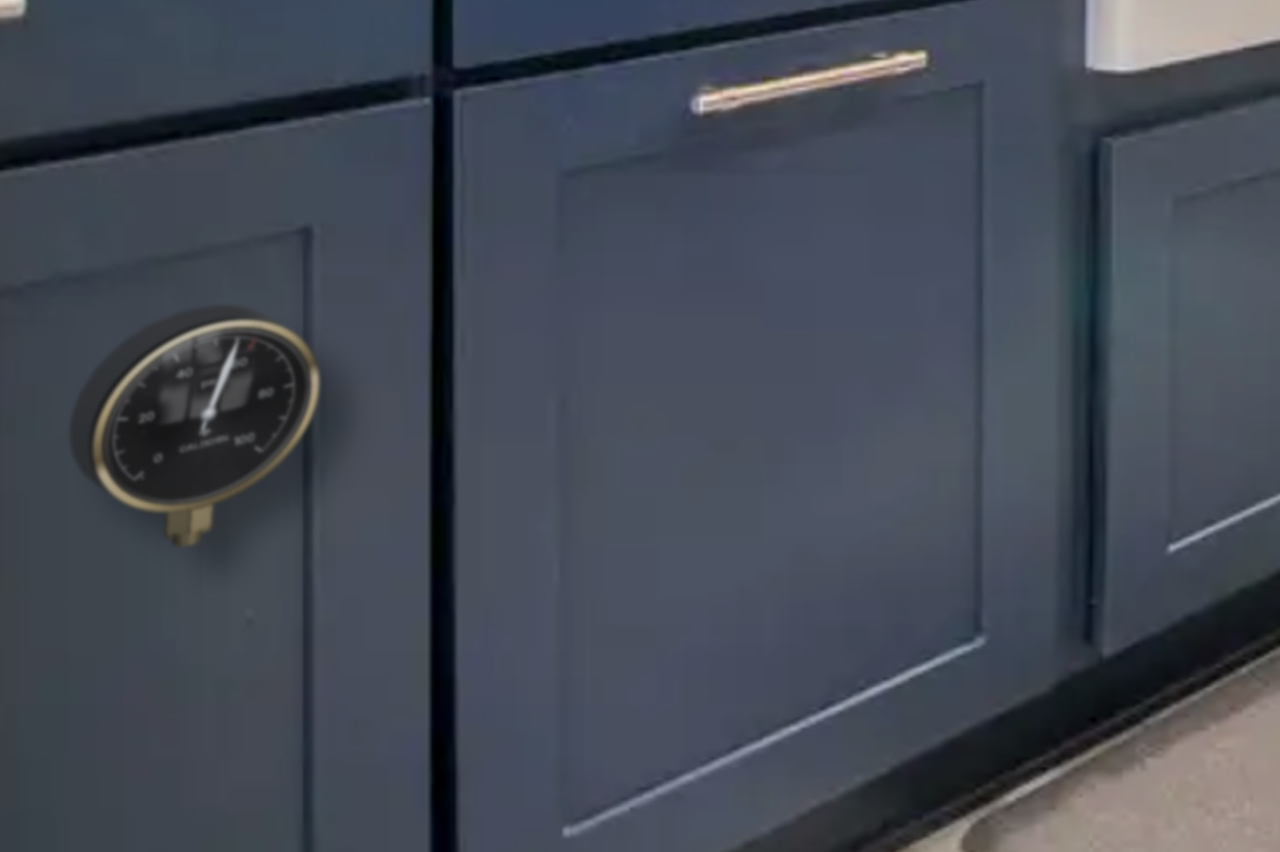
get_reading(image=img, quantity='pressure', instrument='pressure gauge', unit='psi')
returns 55 psi
